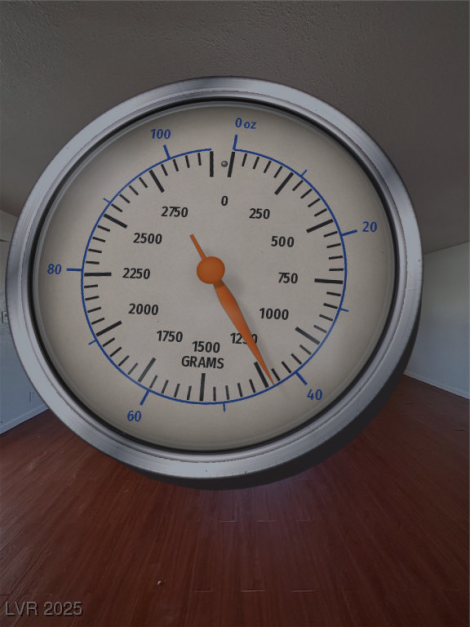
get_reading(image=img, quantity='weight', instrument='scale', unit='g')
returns 1225 g
